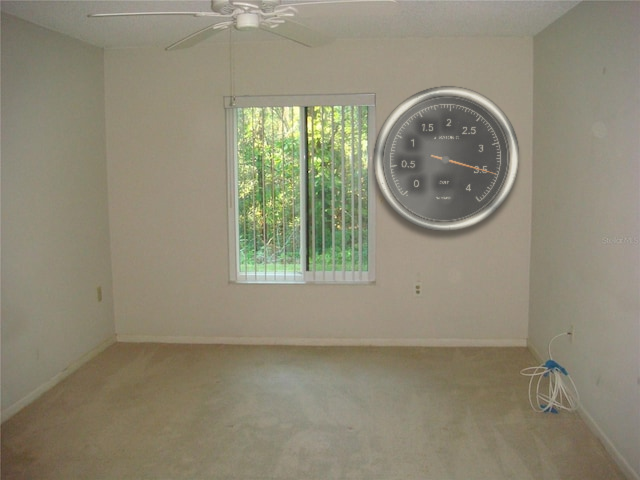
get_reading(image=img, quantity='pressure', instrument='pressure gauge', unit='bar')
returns 3.5 bar
